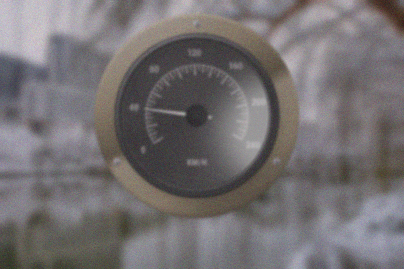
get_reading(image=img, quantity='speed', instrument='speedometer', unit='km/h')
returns 40 km/h
